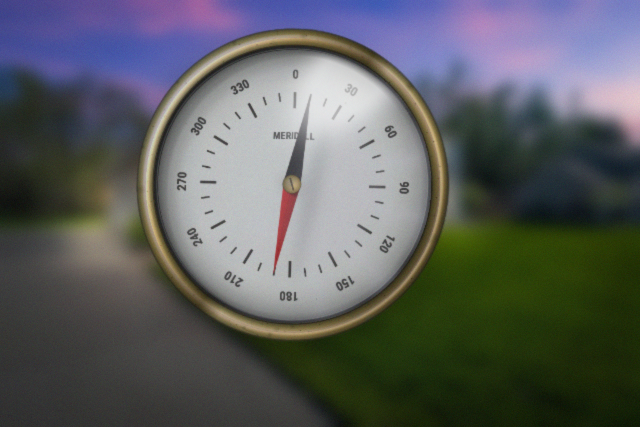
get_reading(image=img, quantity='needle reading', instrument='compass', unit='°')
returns 190 °
